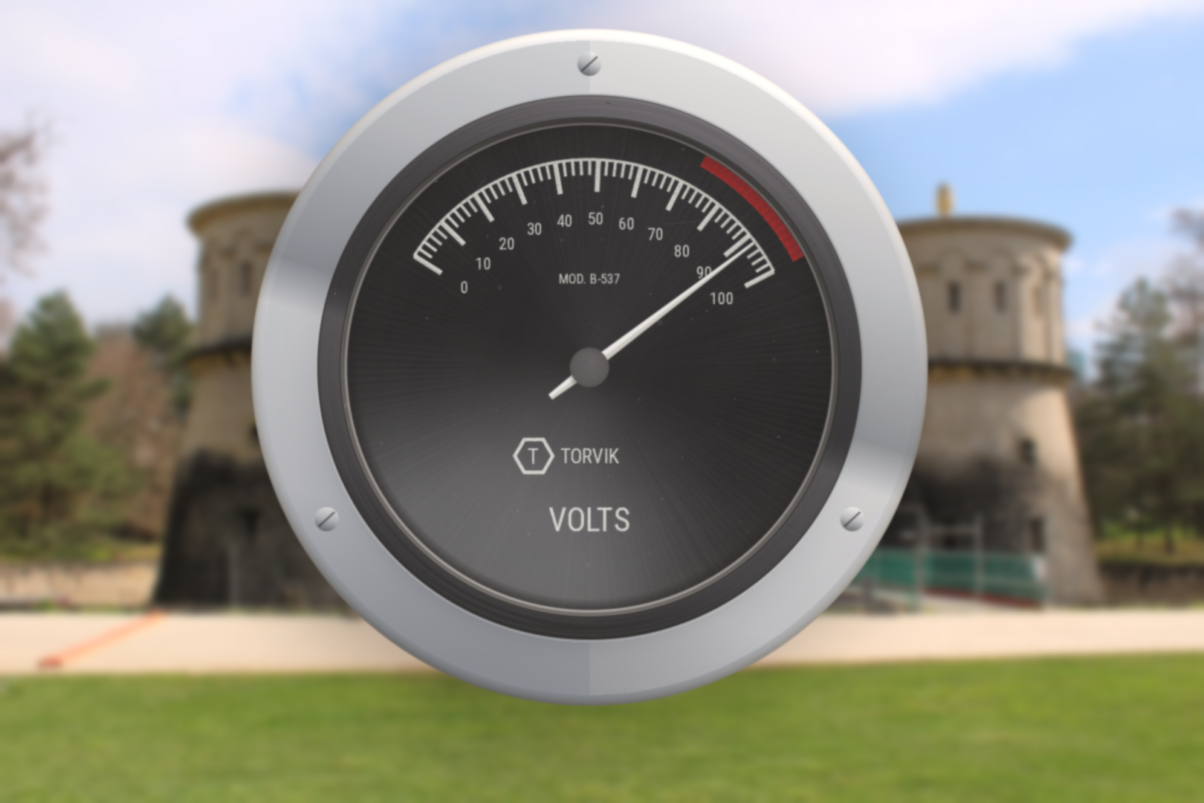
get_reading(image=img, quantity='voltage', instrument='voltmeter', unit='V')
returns 92 V
